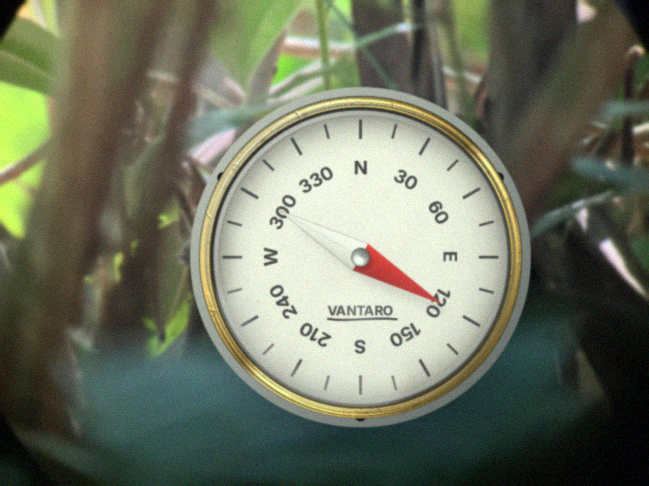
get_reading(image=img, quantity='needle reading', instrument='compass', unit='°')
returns 120 °
